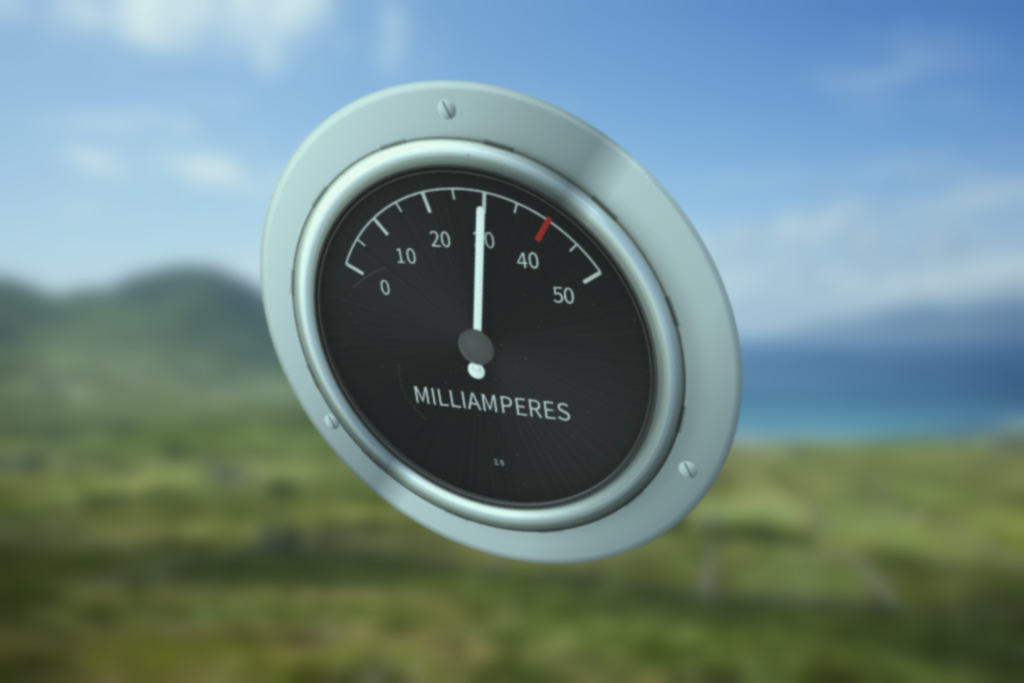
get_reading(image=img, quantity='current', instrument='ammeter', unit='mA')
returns 30 mA
